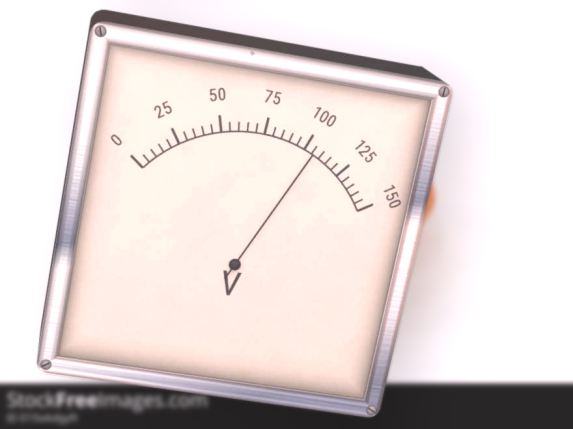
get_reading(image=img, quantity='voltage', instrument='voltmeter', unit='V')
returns 105 V
